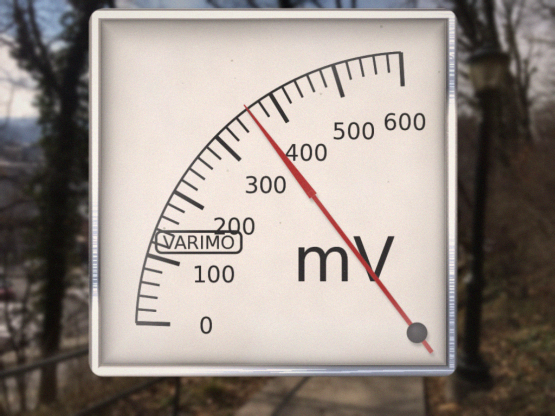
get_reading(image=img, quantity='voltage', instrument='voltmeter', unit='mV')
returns 360 mV
